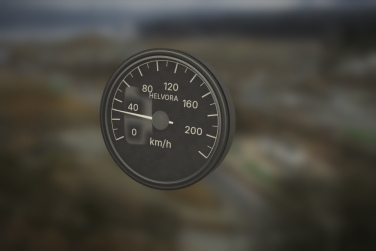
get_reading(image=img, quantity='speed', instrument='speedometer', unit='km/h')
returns 30 km/h
